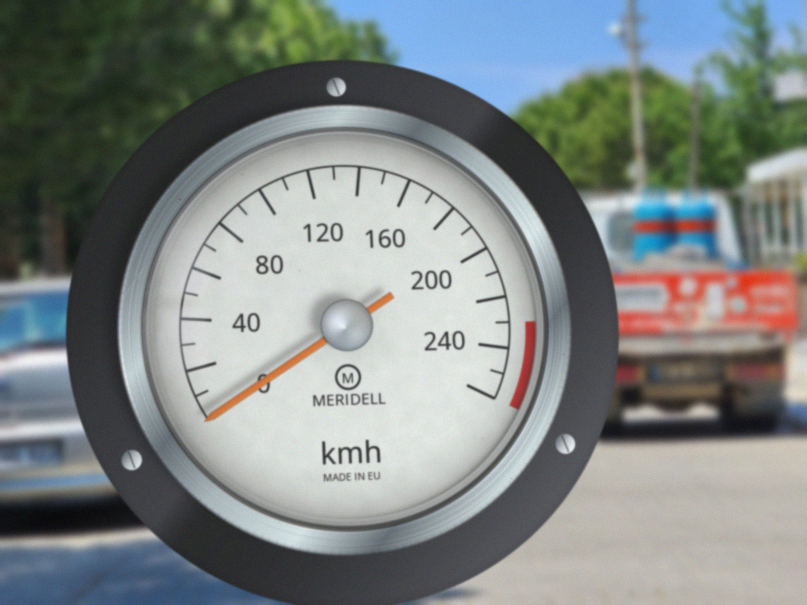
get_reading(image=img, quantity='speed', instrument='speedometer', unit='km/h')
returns 0 km/h
